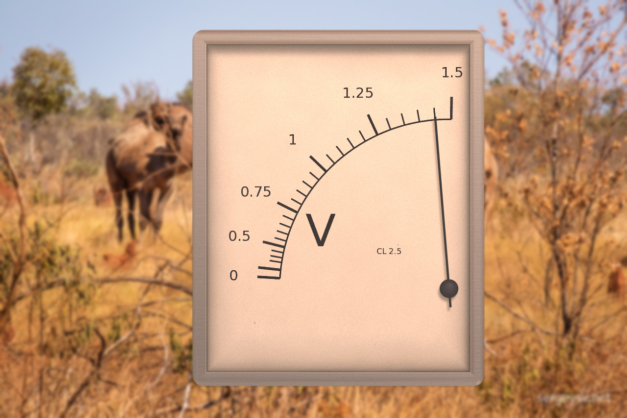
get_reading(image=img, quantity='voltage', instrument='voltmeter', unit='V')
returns 1.45 V
